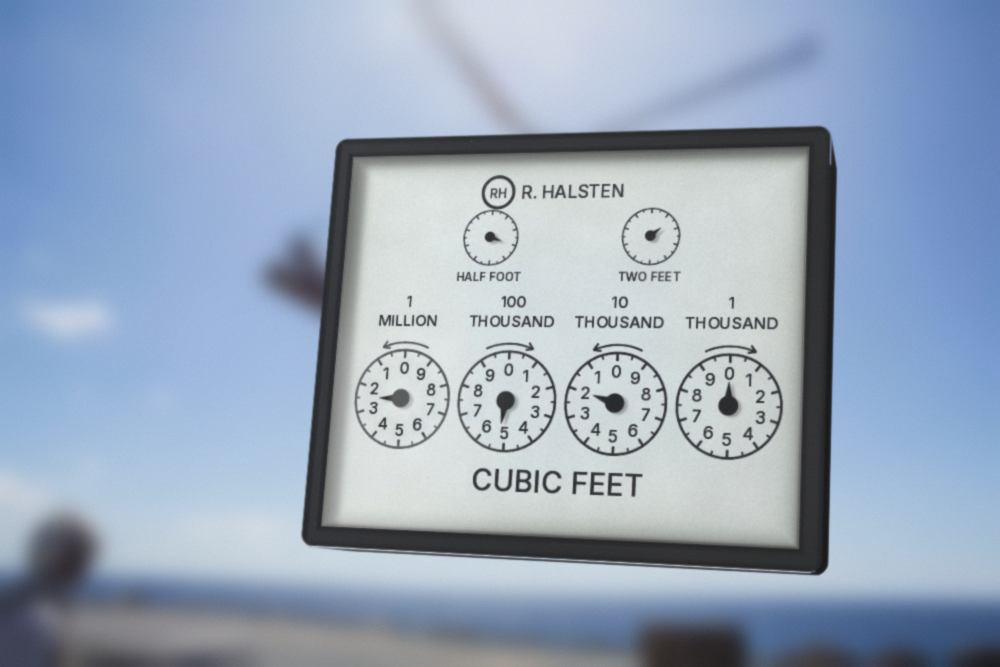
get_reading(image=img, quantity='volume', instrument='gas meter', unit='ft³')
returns 252000 ft³
